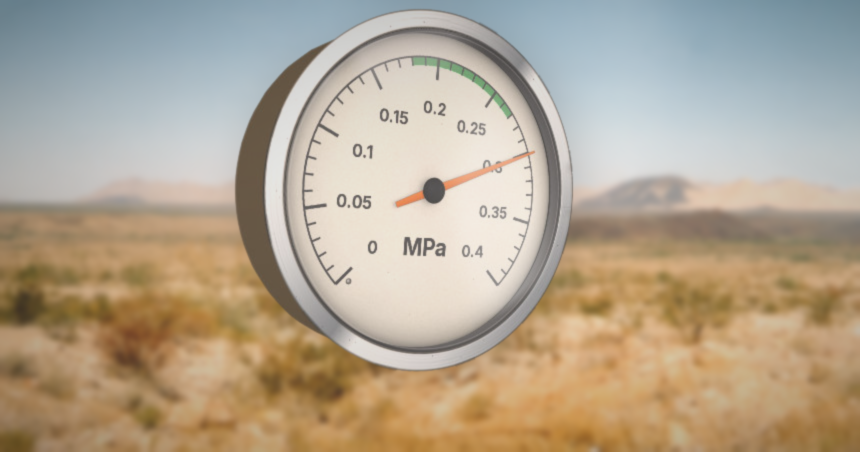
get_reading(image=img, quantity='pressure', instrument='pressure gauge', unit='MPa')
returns 0.3 MPa
